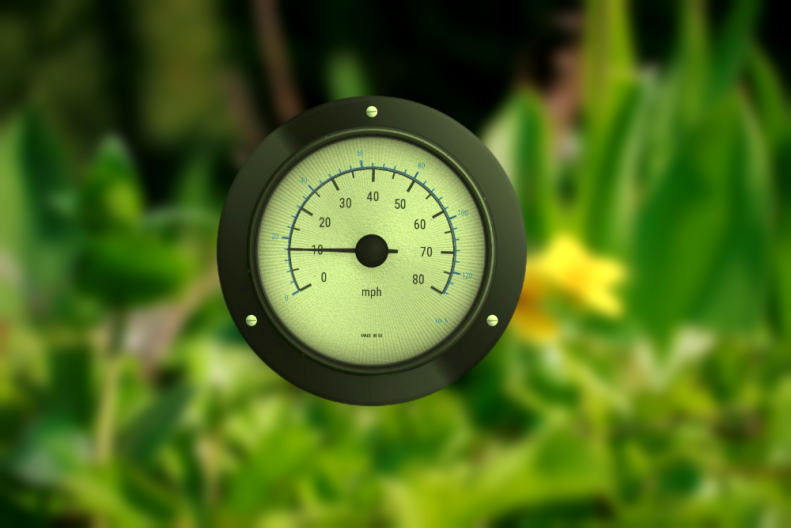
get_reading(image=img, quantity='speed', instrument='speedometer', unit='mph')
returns 10 mph
